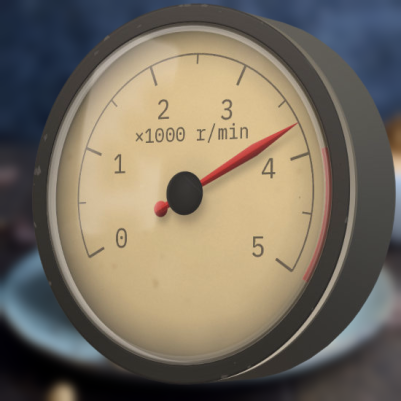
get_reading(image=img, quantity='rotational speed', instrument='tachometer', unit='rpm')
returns 3750 rpm
